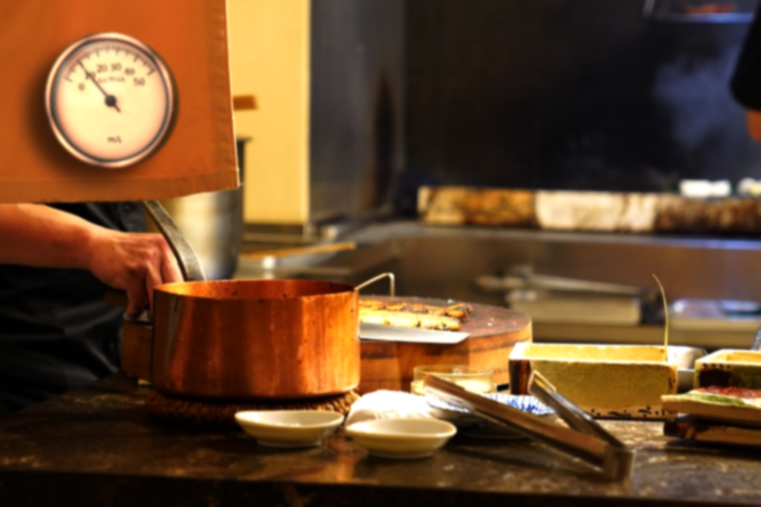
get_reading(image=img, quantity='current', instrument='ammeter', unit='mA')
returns 10 mA
